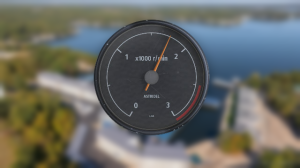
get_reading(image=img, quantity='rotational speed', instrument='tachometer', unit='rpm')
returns 1750 rpm
